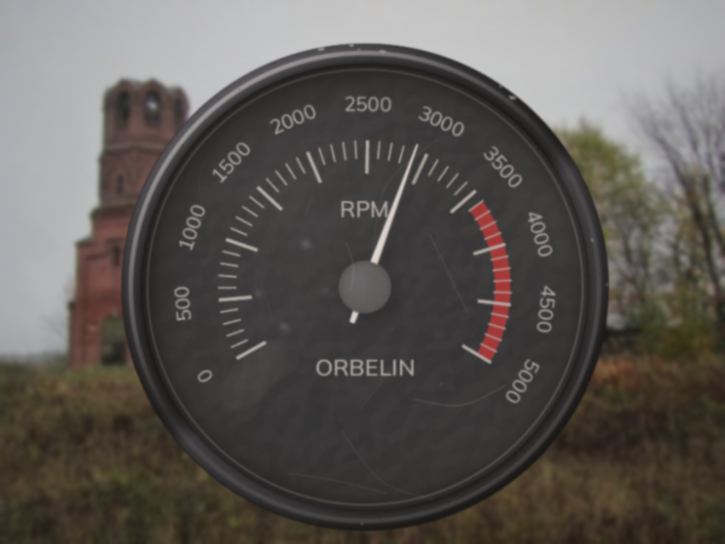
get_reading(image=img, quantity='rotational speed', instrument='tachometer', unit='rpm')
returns 2900 rpm
